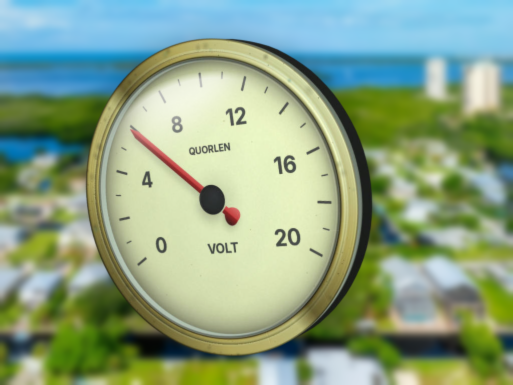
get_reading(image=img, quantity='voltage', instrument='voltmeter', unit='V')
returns 6 V
